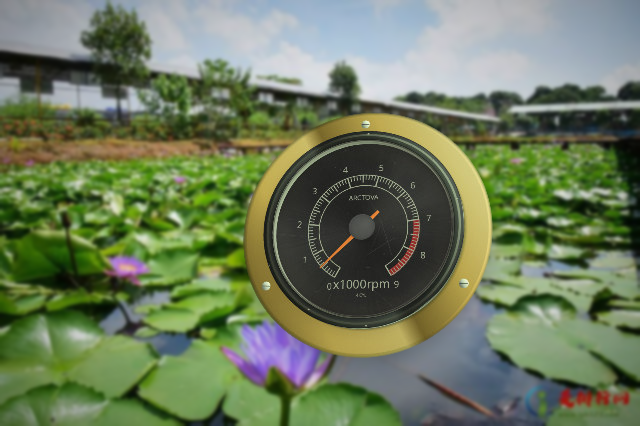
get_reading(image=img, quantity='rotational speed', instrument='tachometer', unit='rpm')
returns 500 rpm
